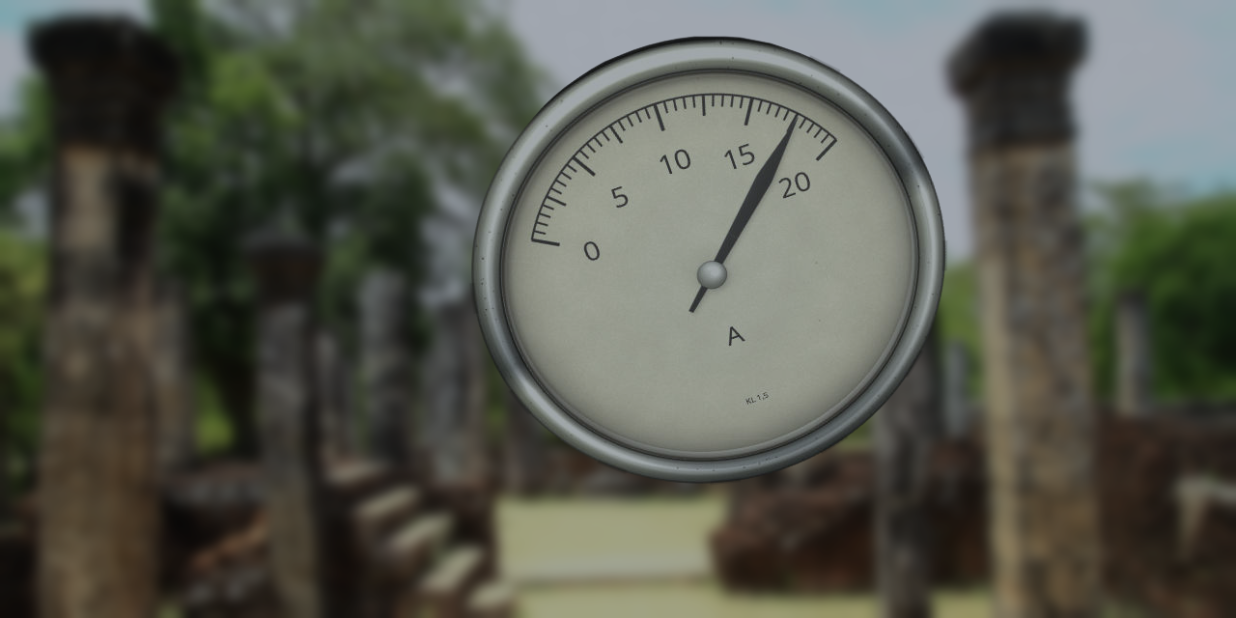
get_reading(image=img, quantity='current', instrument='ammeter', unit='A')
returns 17.5 A
